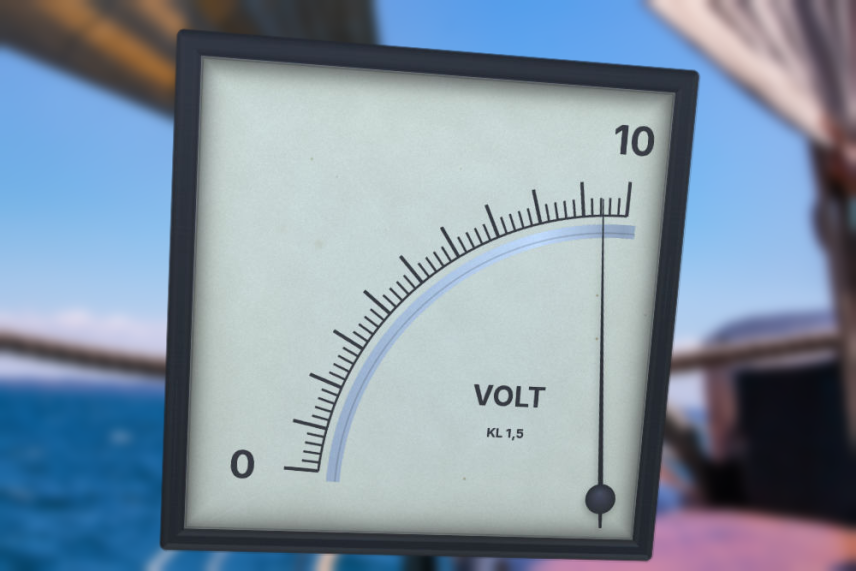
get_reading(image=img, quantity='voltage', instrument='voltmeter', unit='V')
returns 9.4 V
